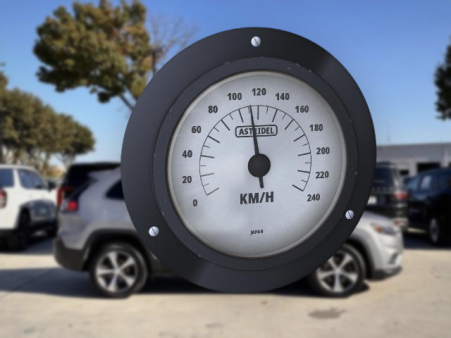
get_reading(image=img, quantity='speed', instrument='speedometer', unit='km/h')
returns 110 km/h
